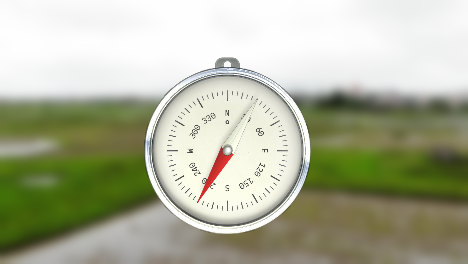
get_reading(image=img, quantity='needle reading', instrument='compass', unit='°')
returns 210 °
